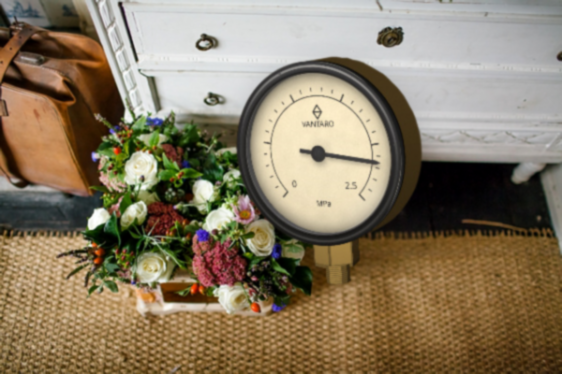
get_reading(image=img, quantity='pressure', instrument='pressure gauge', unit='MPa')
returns 2.15 MPa
